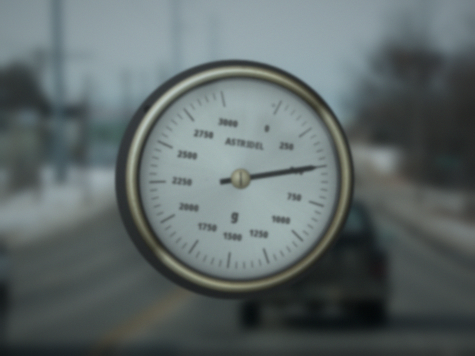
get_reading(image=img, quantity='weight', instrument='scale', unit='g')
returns 500 g
